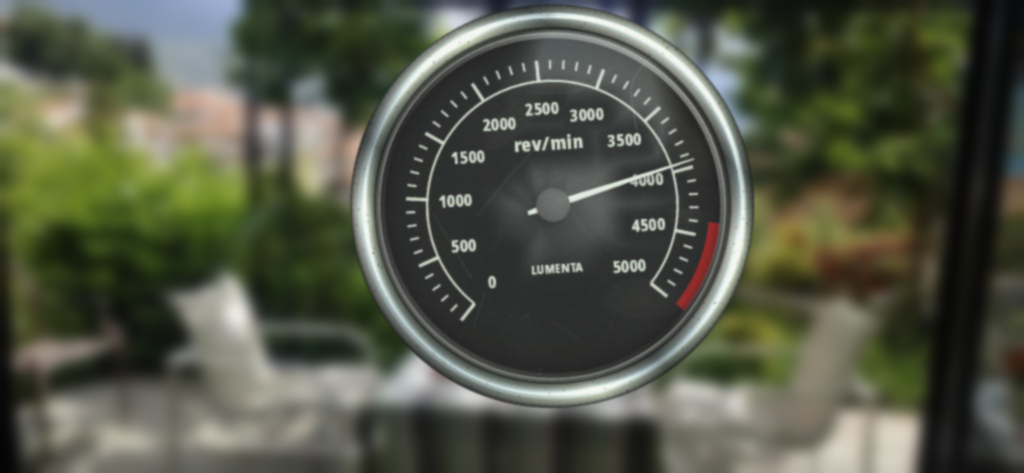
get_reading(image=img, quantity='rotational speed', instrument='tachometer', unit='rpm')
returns 3950 rpm
